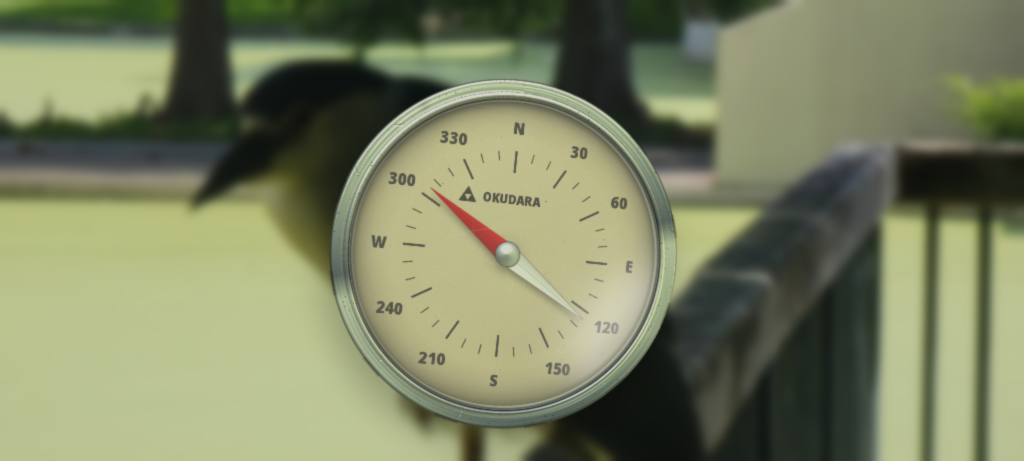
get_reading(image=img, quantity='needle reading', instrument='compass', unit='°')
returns 305 °
